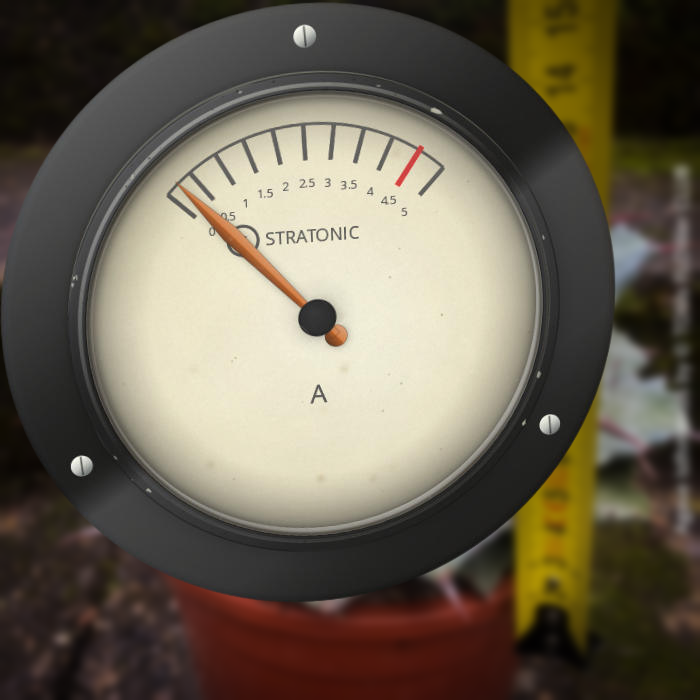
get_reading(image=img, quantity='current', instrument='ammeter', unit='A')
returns 0.25 A
